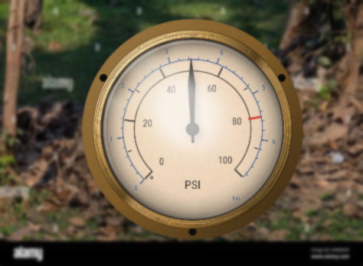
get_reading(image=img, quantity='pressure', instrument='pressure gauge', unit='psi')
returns 50 psi
